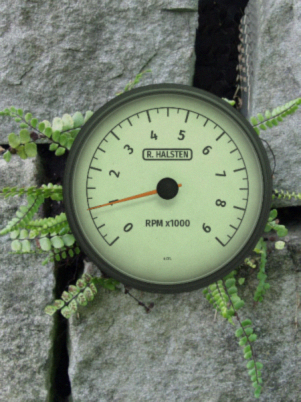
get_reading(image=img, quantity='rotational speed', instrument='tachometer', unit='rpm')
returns 1000 rpm
